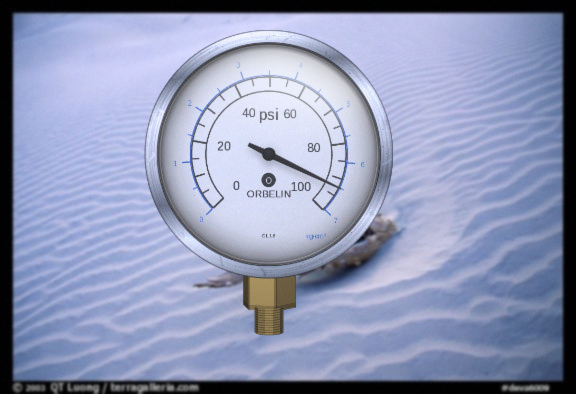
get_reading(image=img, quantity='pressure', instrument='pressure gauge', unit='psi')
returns 92.5 psi
